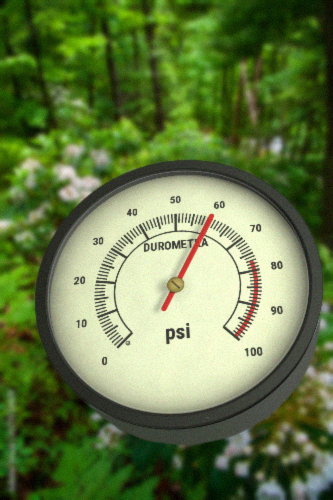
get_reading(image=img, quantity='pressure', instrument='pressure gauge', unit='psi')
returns 60 psi
